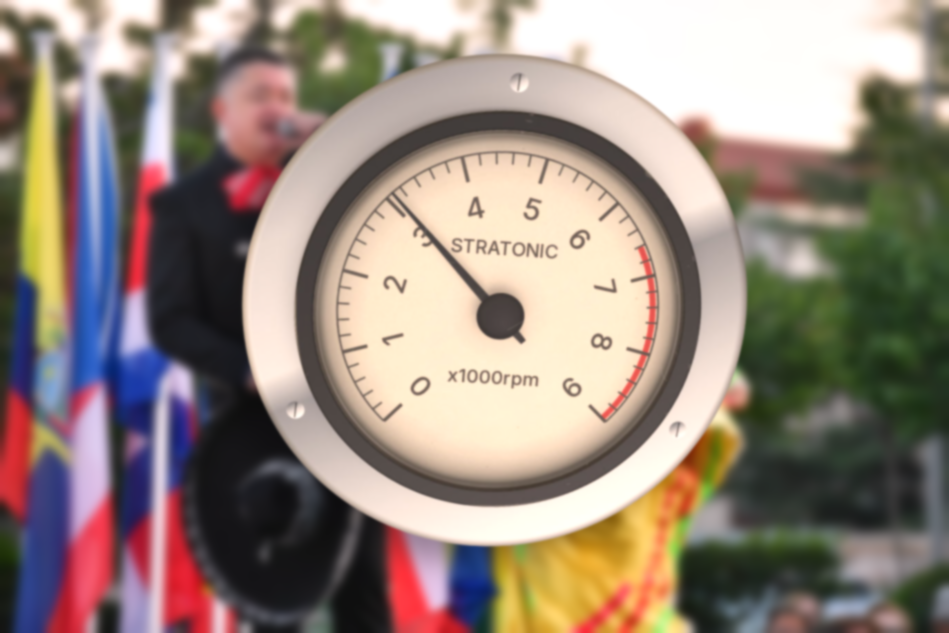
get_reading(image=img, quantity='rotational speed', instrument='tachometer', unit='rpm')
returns 3100 rpm
